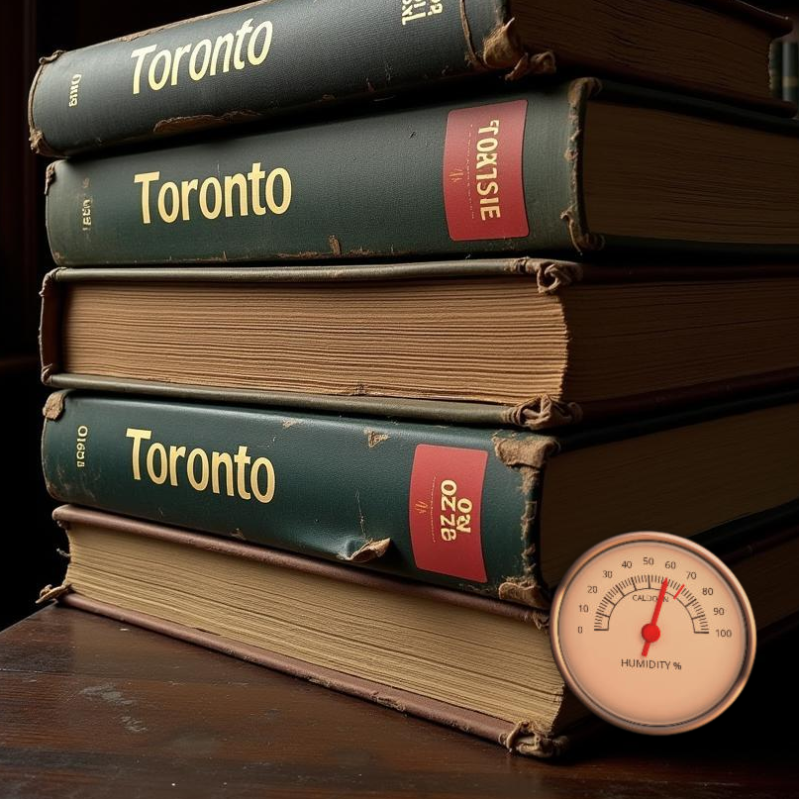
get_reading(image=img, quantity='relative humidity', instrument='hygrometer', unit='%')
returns 60 %
